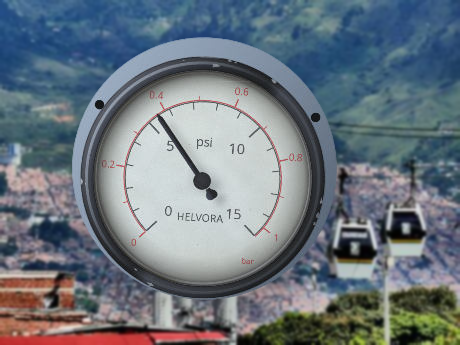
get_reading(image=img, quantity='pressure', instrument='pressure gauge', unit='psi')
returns 5.5 psi
